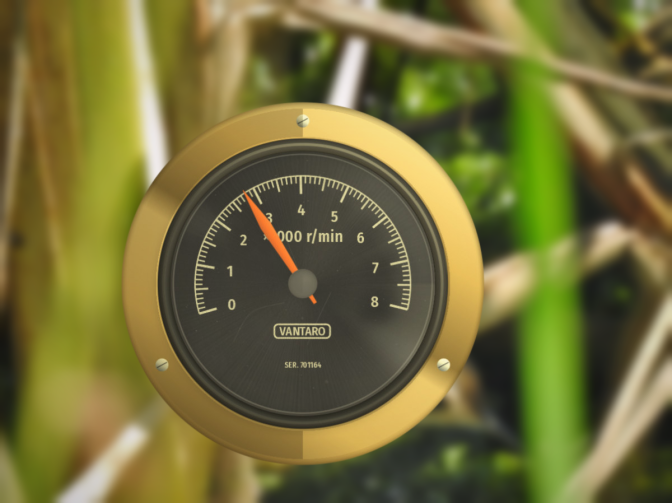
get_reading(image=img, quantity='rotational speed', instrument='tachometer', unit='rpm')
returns 2800 rpm
